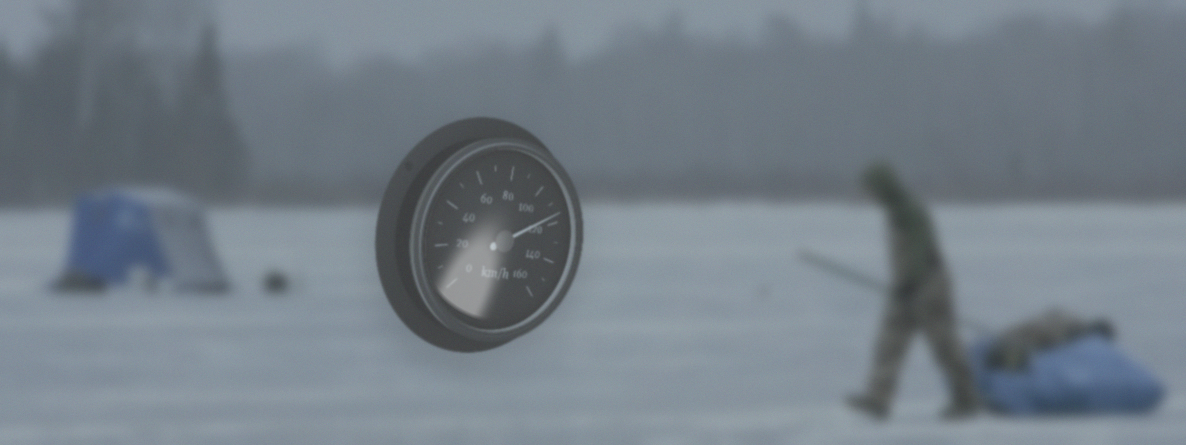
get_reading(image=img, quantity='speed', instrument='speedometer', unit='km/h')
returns 115 km/h
